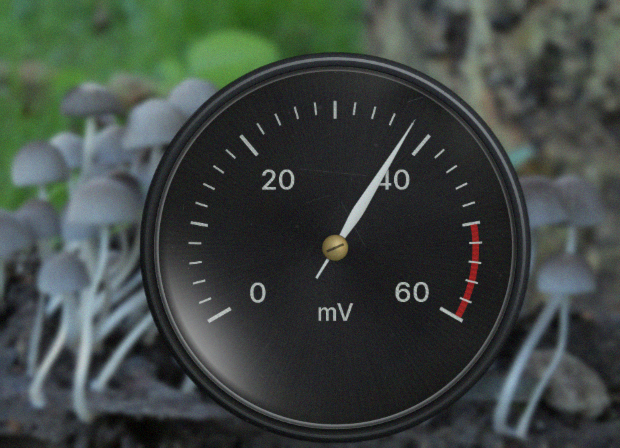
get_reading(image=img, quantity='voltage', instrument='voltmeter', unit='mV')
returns 38 mV
